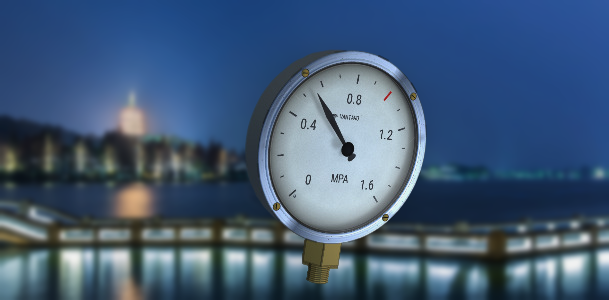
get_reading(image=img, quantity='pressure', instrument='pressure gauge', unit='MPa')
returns 0.55 MPa
